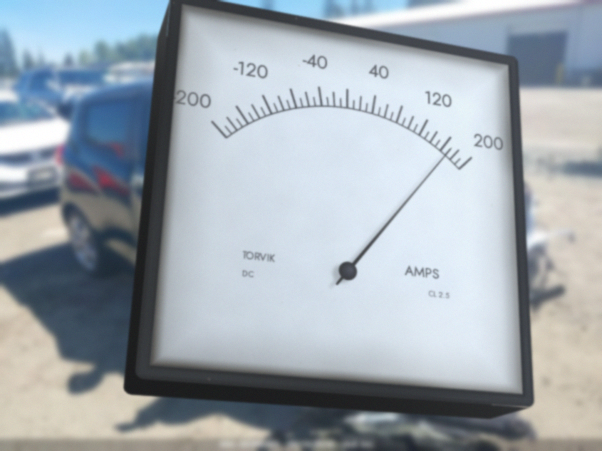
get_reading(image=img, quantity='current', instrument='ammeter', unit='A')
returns 170 A
